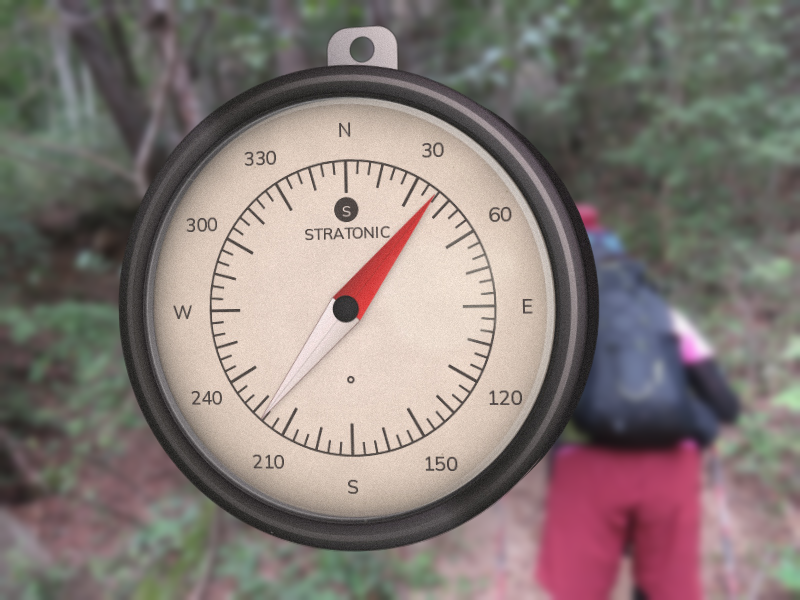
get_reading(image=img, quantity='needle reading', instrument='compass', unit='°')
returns 40 °
